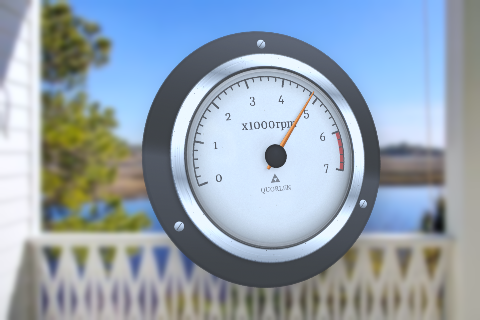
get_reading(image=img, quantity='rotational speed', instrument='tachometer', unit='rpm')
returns 4800 rpm
